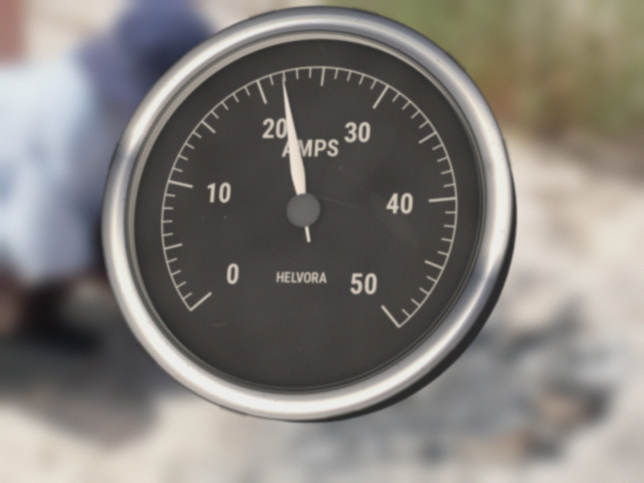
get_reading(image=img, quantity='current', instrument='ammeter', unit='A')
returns 22 A
